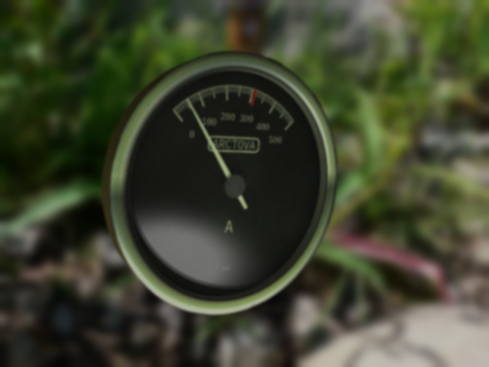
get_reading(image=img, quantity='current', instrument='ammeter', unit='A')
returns 50 A
